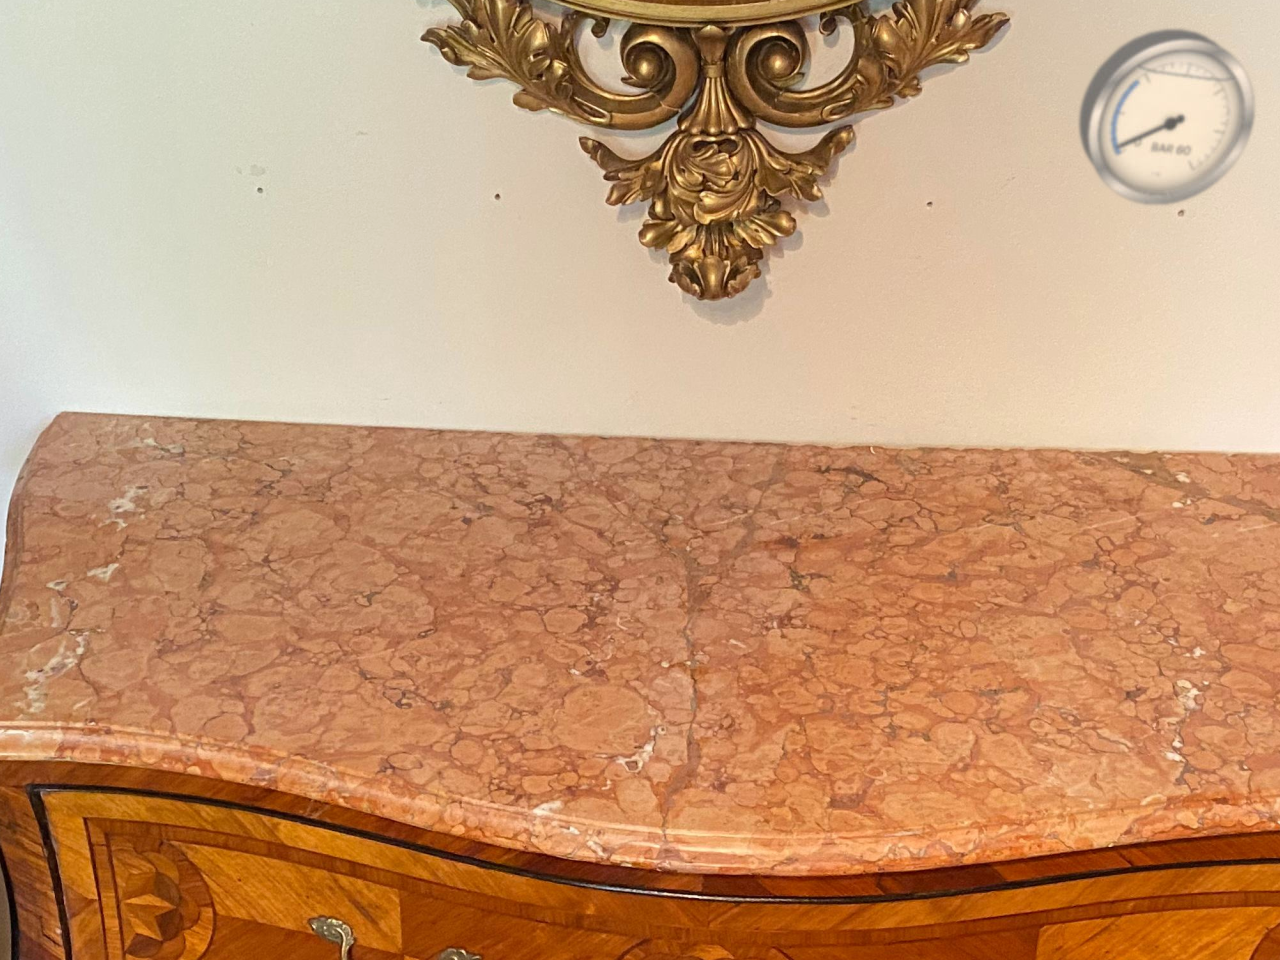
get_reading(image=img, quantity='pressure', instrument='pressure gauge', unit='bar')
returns 2 bar
